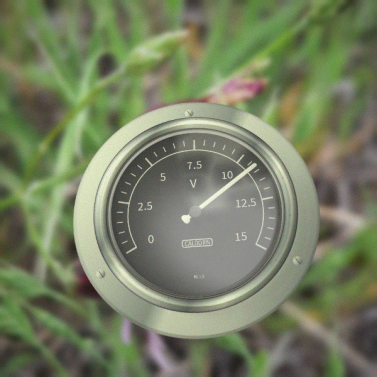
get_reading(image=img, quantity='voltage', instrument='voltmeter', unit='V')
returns 10.75 V
